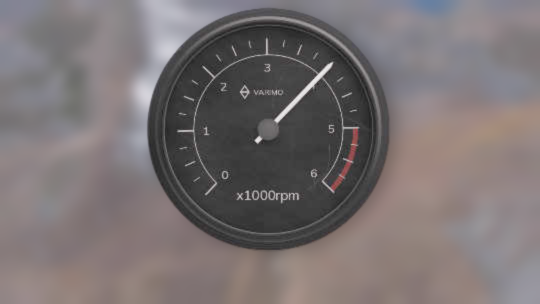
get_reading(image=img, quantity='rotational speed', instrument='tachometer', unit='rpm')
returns 4000 rpm
